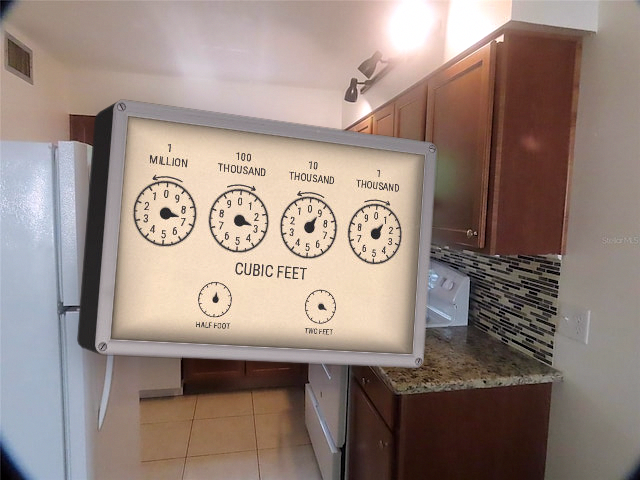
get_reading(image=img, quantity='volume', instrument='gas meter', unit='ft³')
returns 729100 ft³
